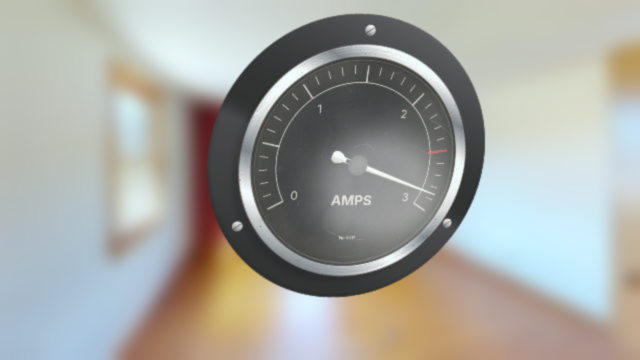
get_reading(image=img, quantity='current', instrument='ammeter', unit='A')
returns 2.85 A
